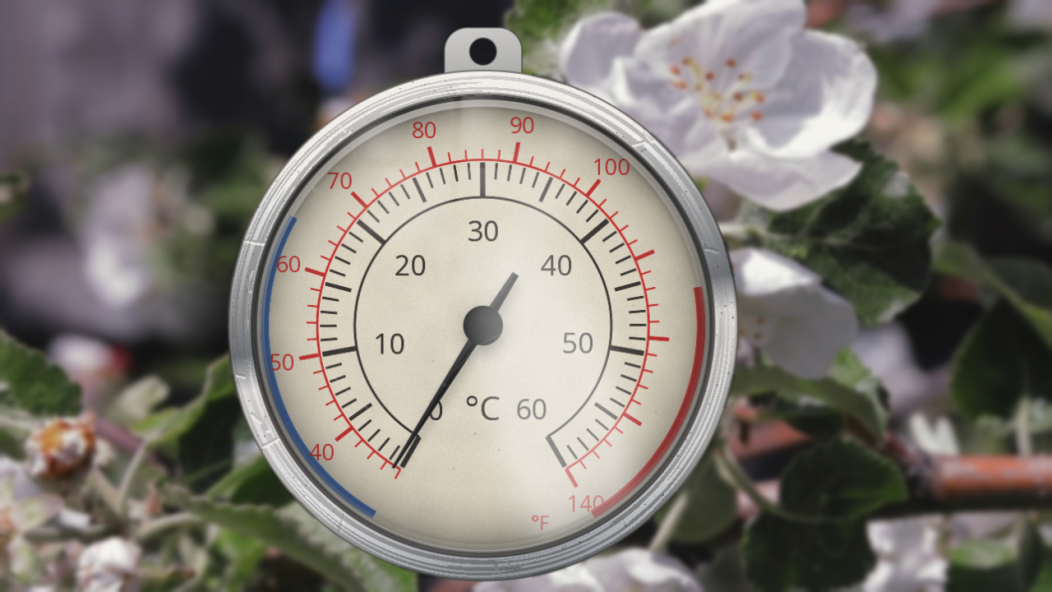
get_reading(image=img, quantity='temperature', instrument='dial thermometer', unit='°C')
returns 0.5 °C
